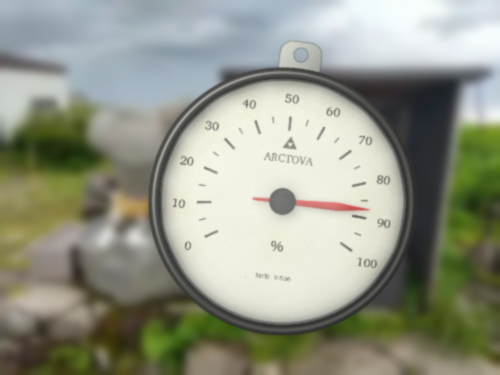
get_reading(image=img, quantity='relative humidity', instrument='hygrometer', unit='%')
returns 87.5 %
